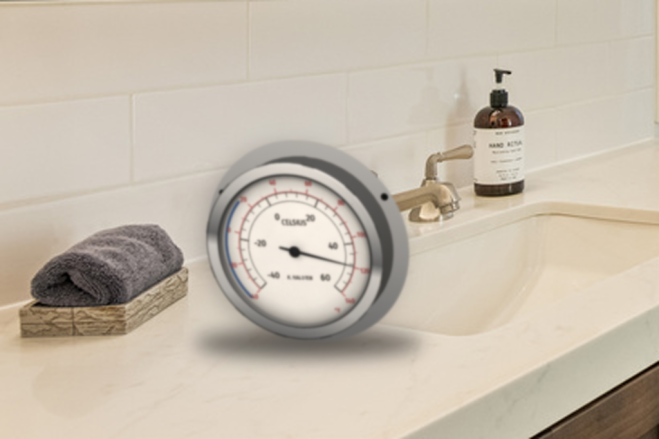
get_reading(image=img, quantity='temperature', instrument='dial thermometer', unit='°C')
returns 48 °C
